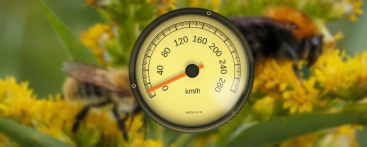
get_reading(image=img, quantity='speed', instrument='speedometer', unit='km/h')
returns 10 km/h
